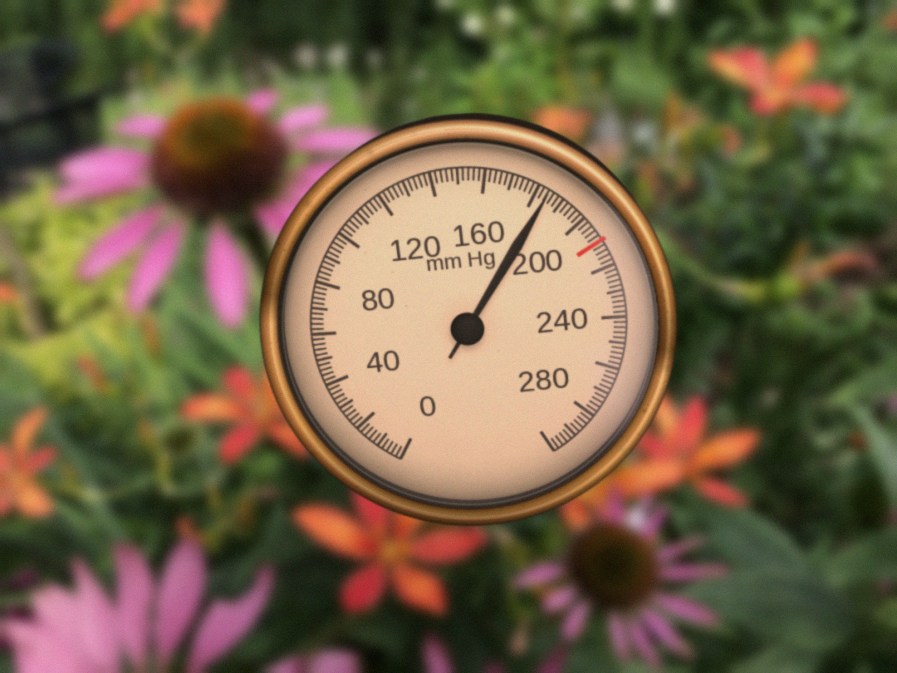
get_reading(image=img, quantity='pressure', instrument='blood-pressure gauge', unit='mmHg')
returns 184 mmHg
